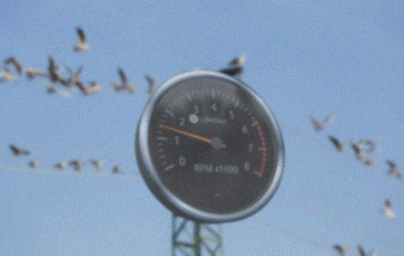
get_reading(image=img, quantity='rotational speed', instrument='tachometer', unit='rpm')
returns 1400 rpm
